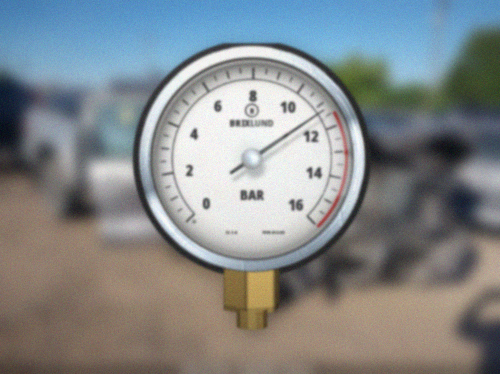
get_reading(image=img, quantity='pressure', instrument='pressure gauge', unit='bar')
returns 11.25 bar
